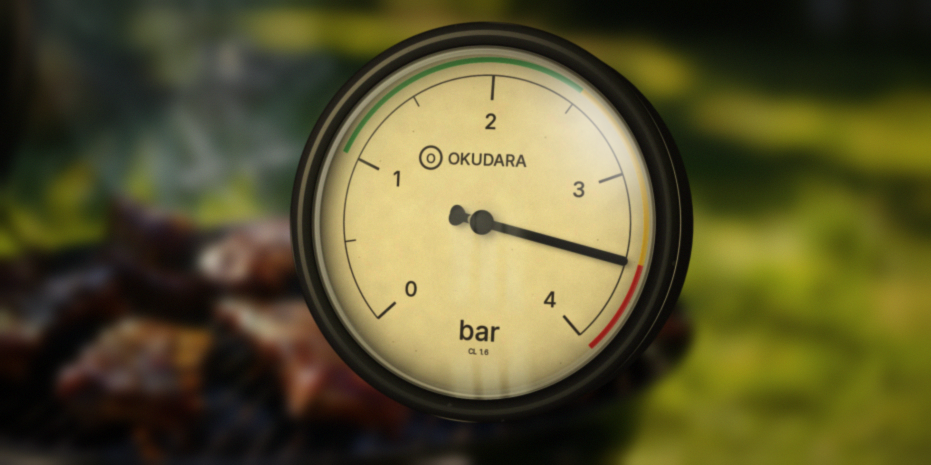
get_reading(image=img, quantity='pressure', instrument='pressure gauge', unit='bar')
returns 3.5 bar
